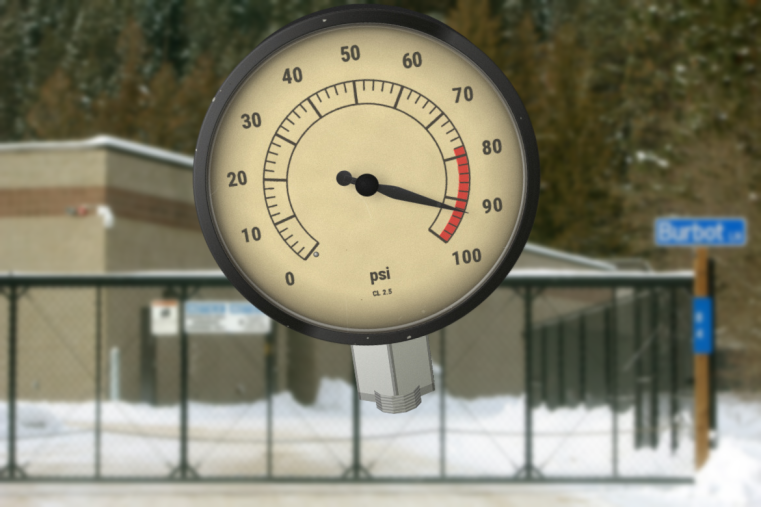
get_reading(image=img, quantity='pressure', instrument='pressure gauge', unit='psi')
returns 92 psi
